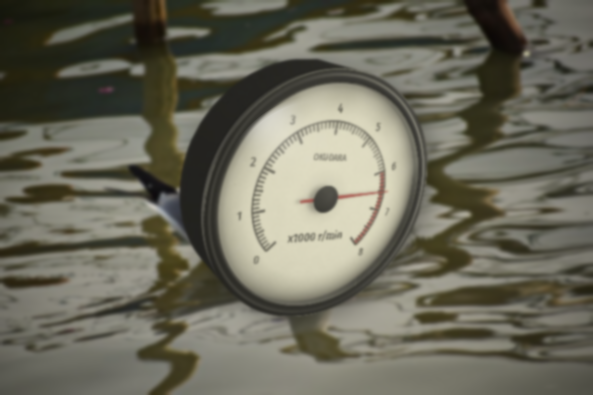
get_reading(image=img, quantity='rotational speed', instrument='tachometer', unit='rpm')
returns 6500 rpm
